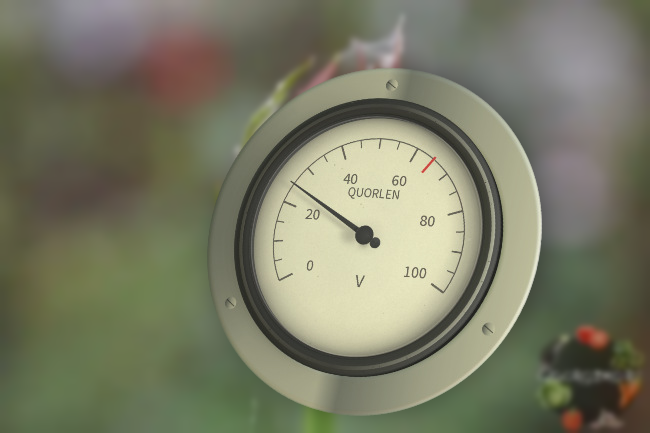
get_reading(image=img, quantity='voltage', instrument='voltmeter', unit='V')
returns 25 V
